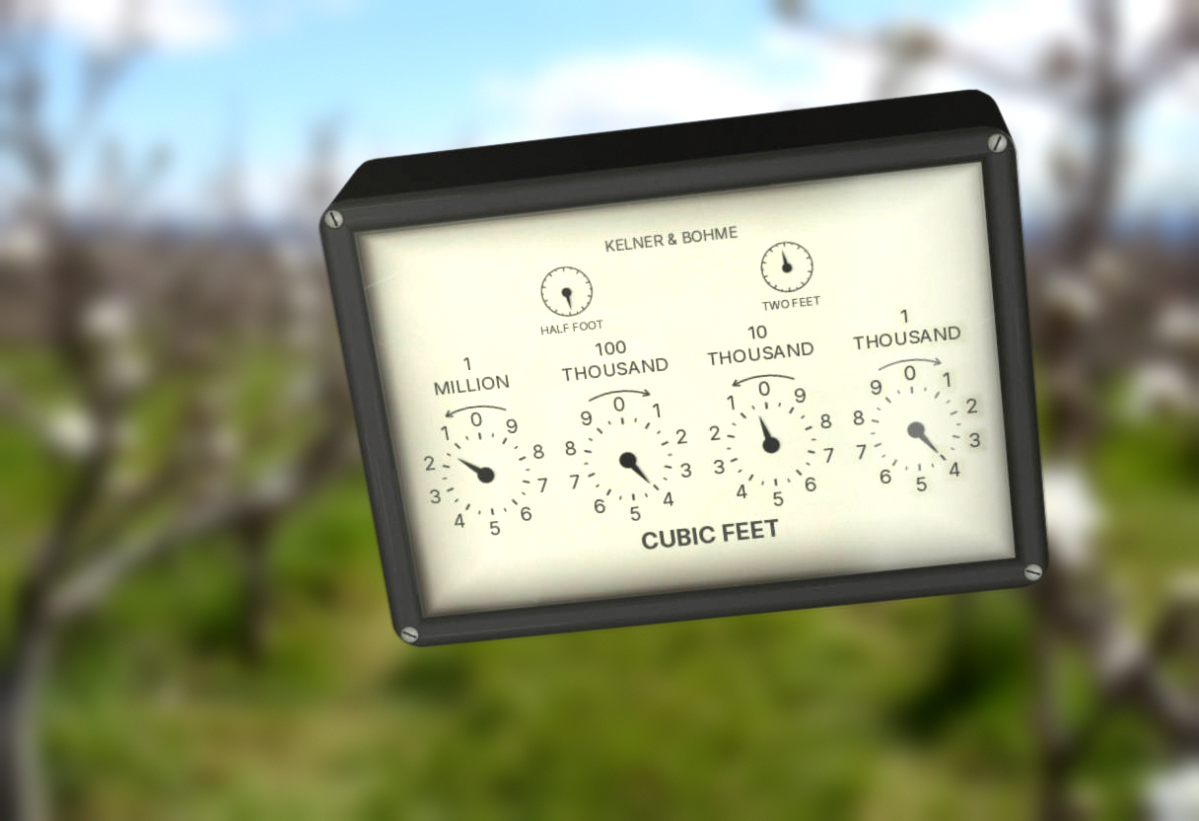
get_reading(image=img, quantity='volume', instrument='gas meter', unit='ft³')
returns 140400 ft³
